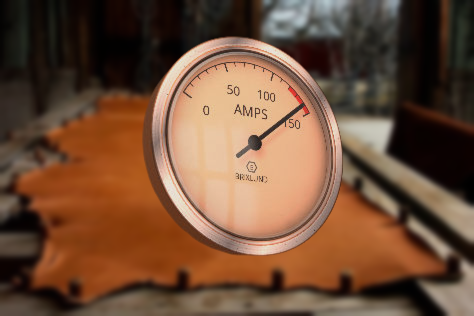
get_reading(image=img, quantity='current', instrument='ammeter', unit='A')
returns 140 A
